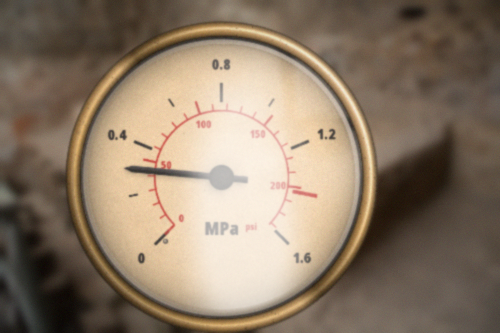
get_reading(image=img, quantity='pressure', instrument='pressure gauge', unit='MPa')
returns 0.3 MPa
